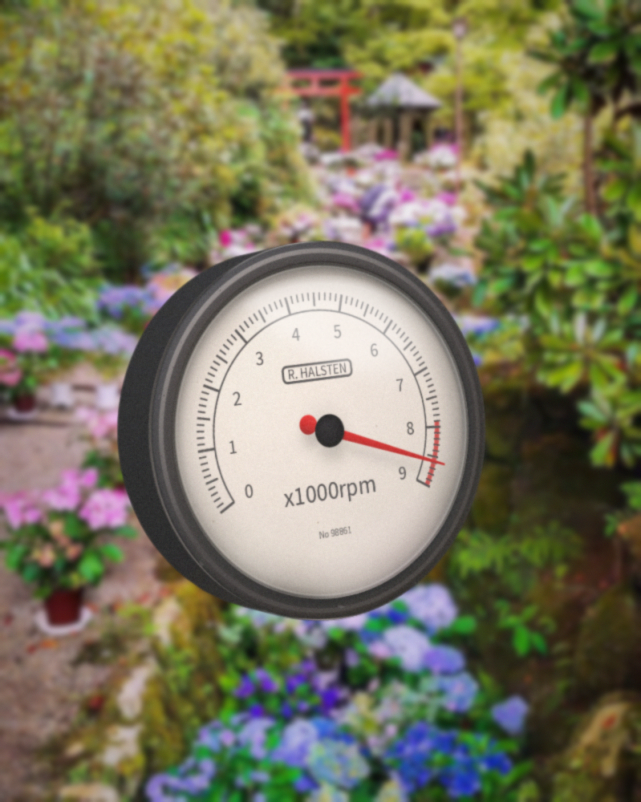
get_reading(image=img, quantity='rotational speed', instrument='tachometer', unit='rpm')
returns 8600 rpm
